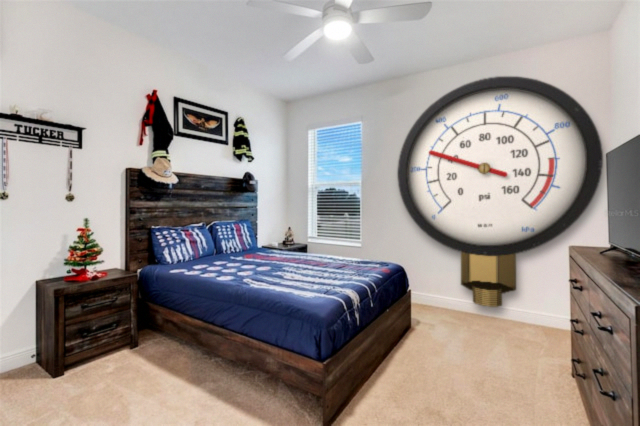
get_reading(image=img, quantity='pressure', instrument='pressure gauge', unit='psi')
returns 40 psi
